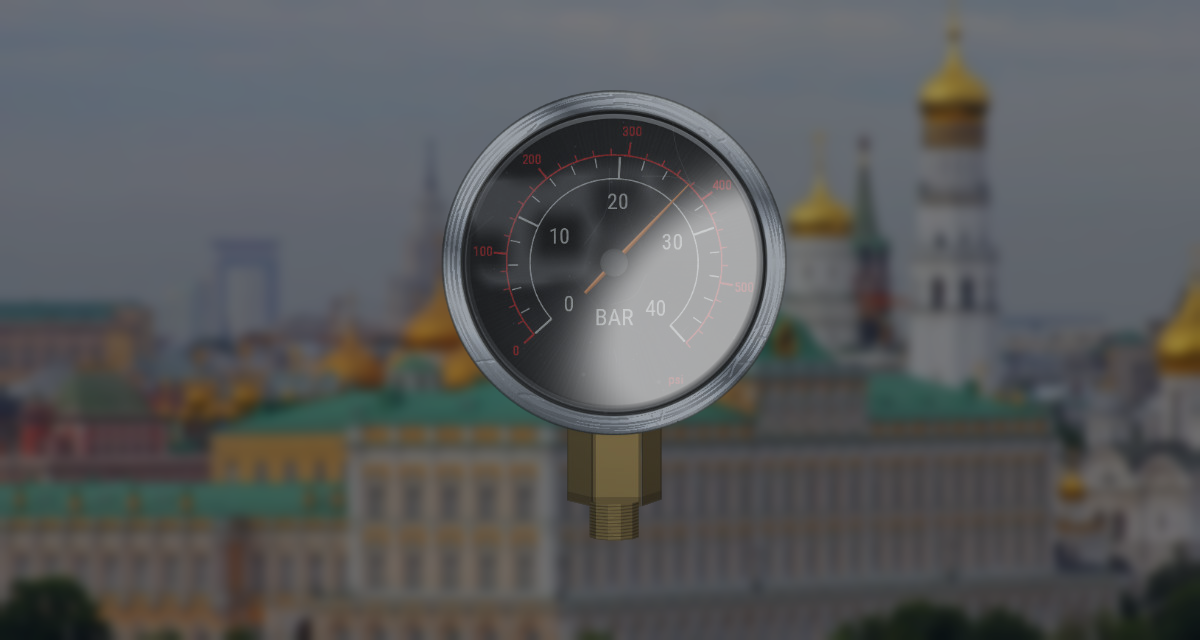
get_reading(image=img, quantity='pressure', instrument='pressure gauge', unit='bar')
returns 26 bar
